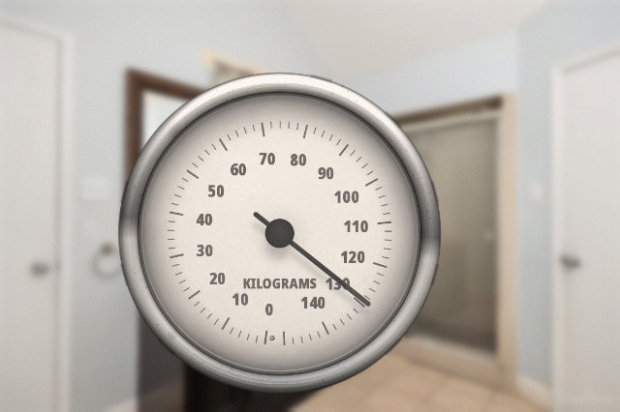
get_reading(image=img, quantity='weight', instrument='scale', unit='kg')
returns 129 kg
